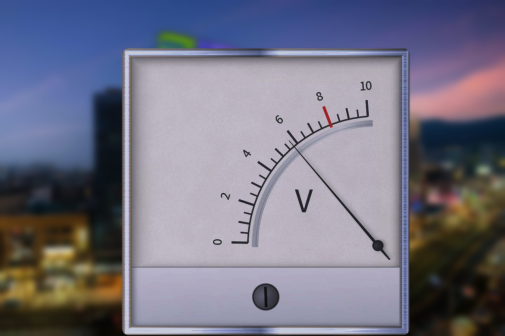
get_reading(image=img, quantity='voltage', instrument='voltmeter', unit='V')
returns 5.75 V
